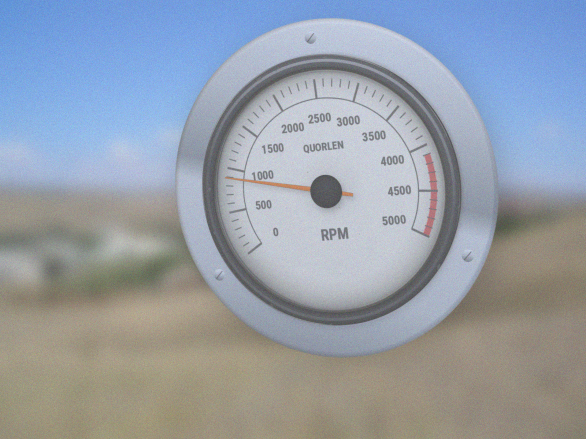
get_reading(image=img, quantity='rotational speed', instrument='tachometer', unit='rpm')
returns 900 rpm
